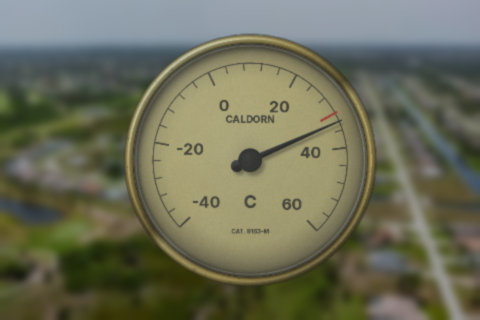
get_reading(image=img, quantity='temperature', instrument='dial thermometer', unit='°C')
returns 34 °C
